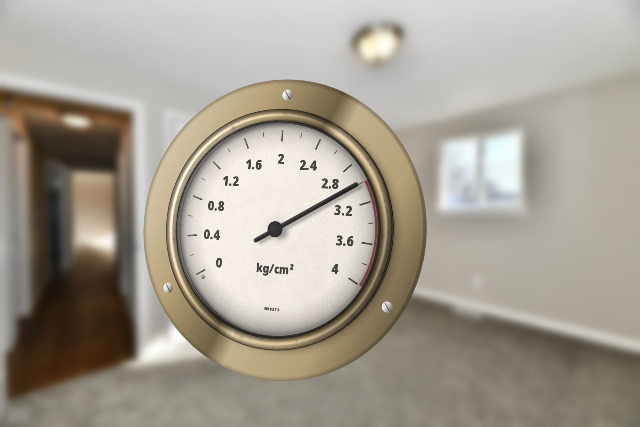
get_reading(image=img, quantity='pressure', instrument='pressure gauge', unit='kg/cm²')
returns 3 kg/cm²
